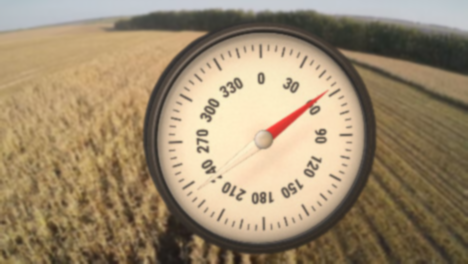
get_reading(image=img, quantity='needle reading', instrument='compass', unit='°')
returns 55 °
